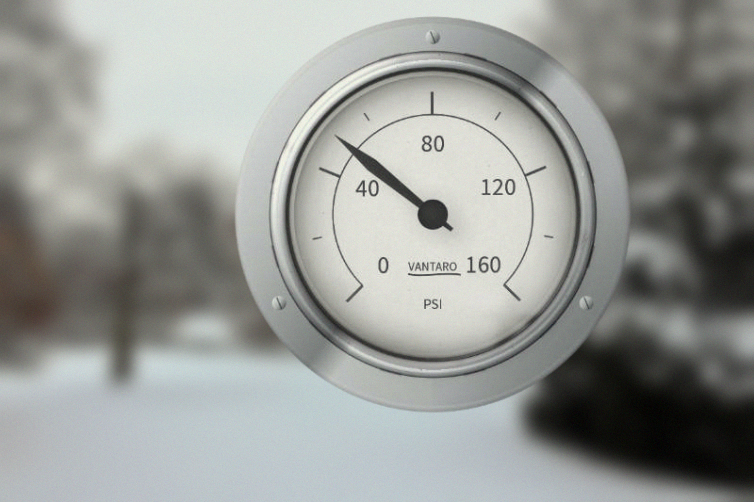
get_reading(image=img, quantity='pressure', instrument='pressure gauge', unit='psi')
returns 50 psi
